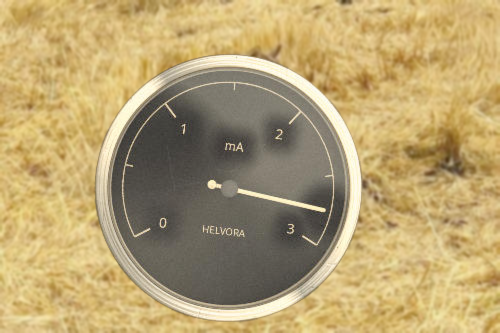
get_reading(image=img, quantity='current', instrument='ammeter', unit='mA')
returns 2.75 mA
